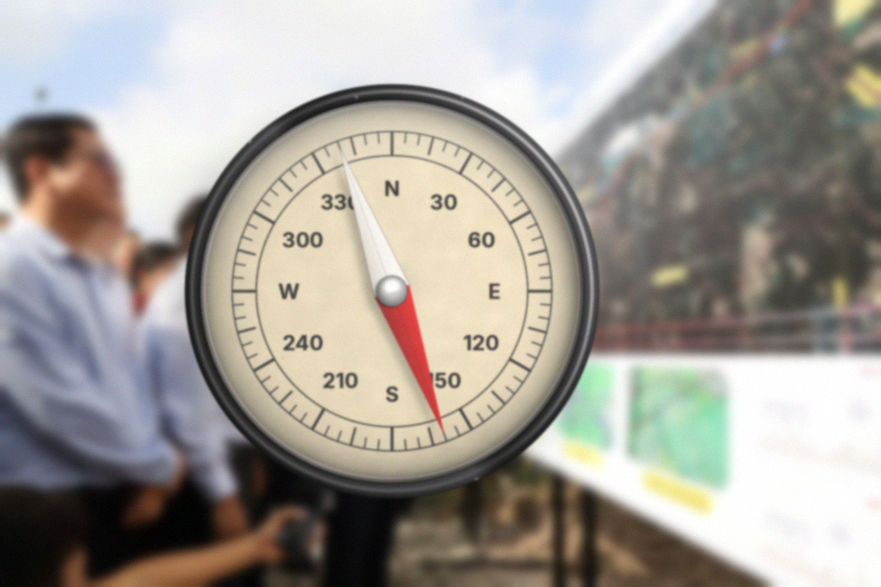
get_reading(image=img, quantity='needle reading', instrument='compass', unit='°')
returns 160 °
